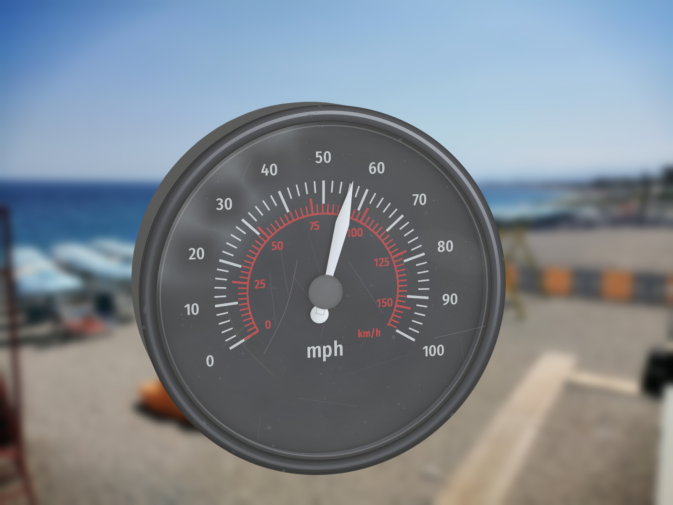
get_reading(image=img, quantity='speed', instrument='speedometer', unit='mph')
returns 56 mph
